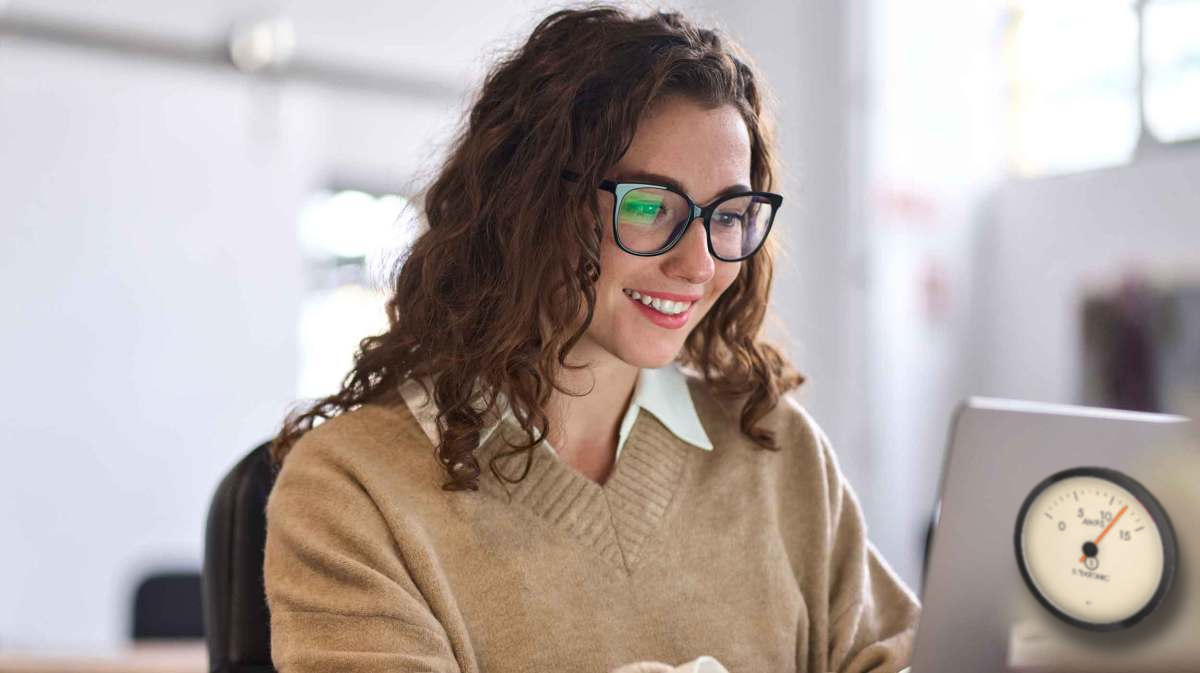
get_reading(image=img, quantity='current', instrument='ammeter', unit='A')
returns 12 A
